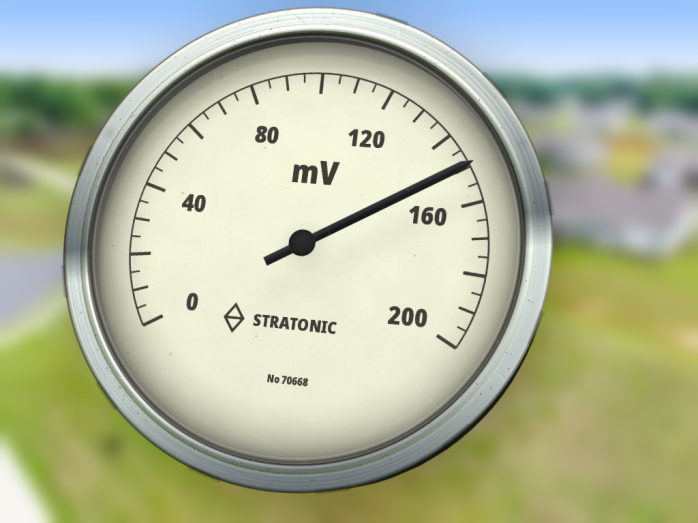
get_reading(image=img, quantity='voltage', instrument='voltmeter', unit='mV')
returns 150 mV
